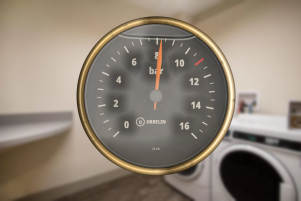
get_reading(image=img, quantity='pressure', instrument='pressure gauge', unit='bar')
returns 8.25 bar
